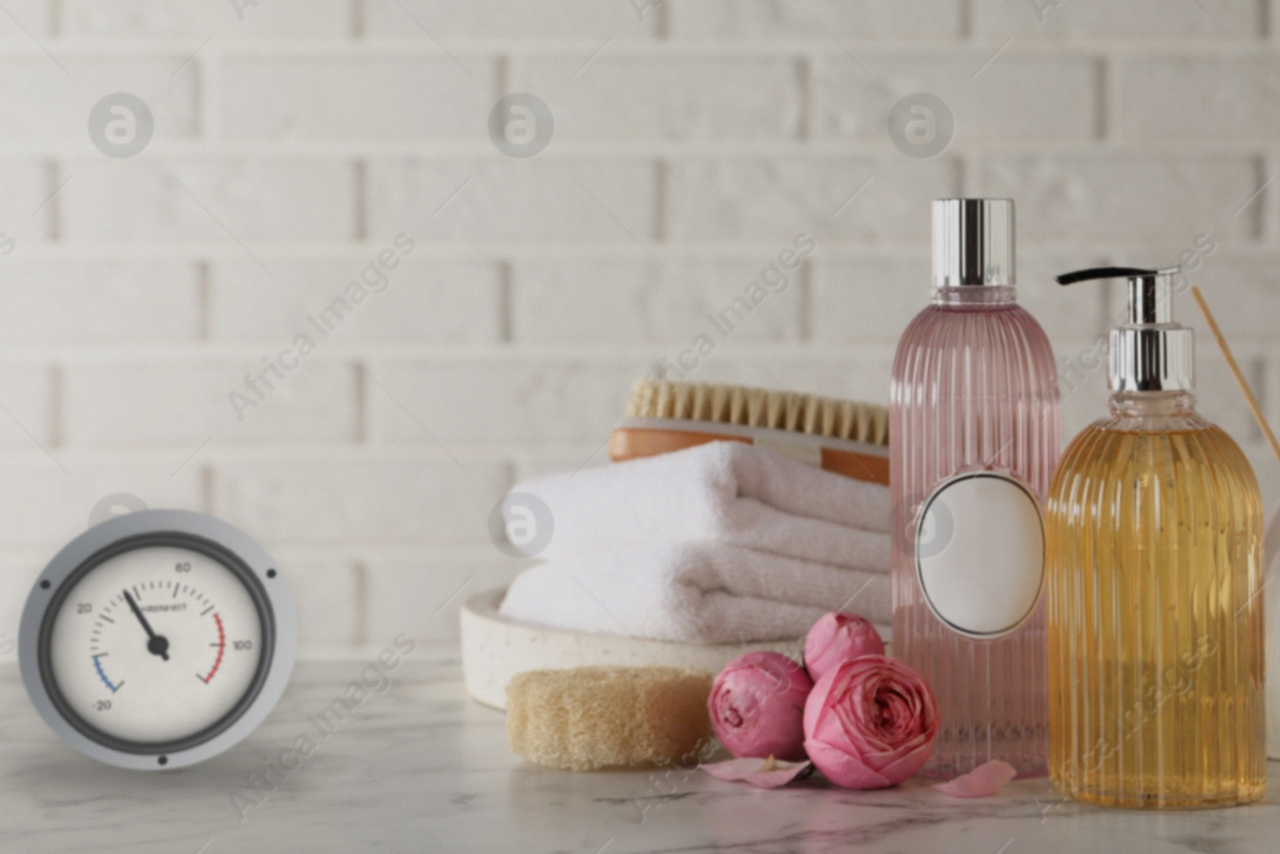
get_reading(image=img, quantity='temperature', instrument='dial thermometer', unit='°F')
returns 36 °F
